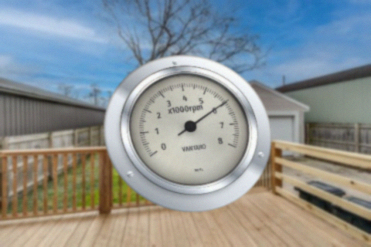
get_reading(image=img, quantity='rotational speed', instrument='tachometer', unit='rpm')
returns 6000 rpm
